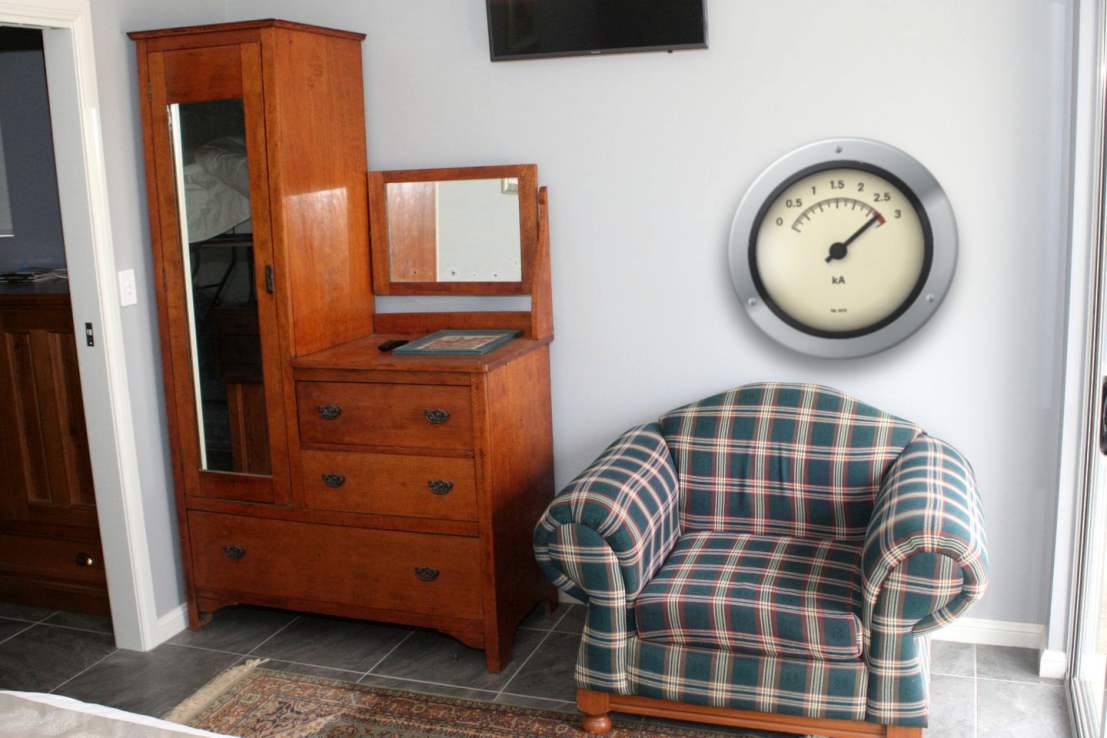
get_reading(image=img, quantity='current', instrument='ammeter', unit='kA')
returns 2.75 kA
